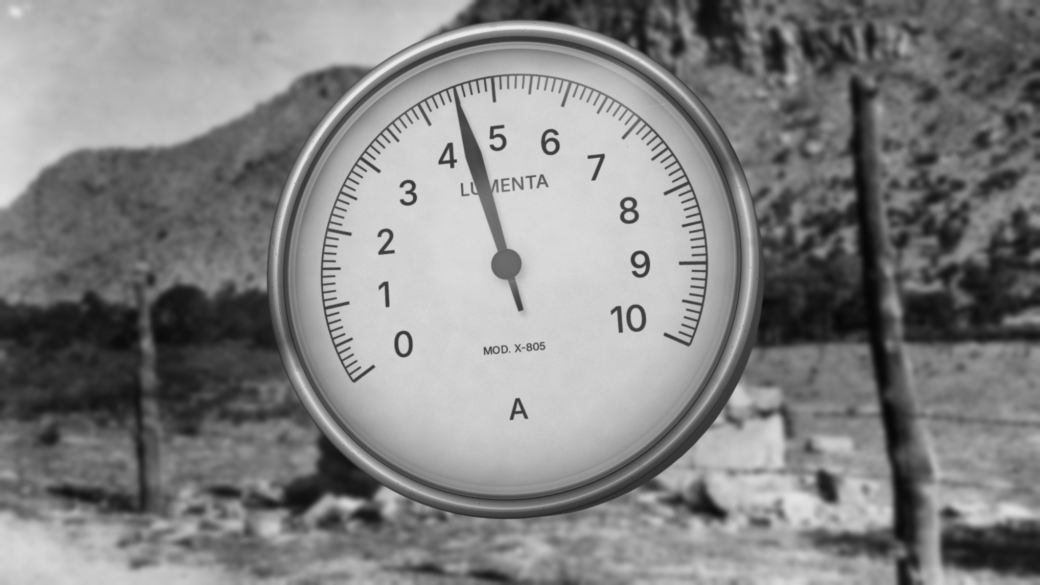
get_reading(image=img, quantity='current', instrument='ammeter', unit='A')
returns 4.5 A
